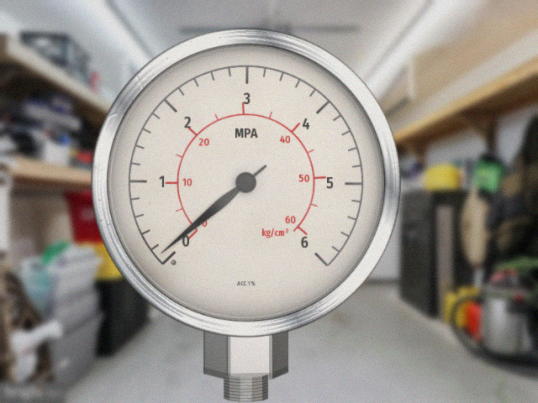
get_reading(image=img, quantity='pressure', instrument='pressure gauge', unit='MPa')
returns 0.1 MPa
